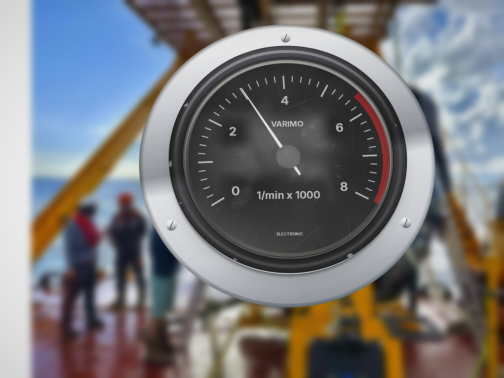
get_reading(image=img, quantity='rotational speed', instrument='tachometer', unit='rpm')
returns 3000 rpm
